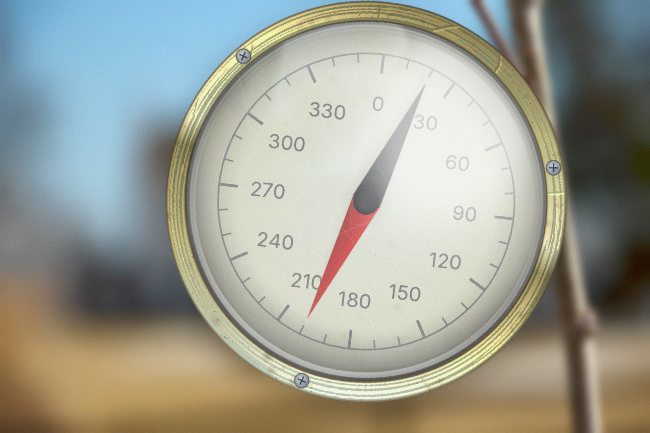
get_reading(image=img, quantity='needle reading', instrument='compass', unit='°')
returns 200 °
